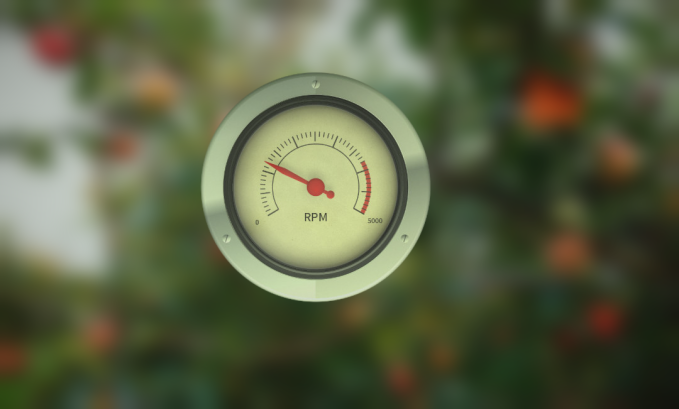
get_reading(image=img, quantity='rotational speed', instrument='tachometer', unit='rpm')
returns 1200 rpm
